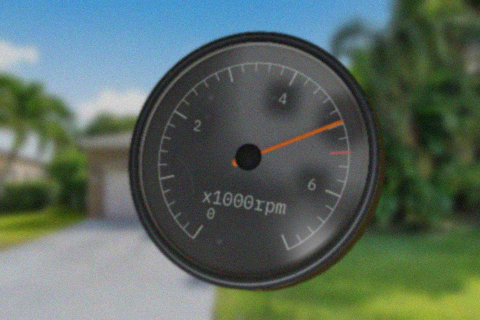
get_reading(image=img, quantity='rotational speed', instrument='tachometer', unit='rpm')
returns 5000 rpm
